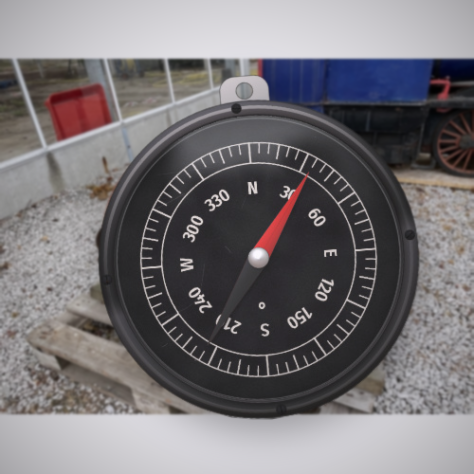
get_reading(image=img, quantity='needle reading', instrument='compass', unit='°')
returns 35 °
